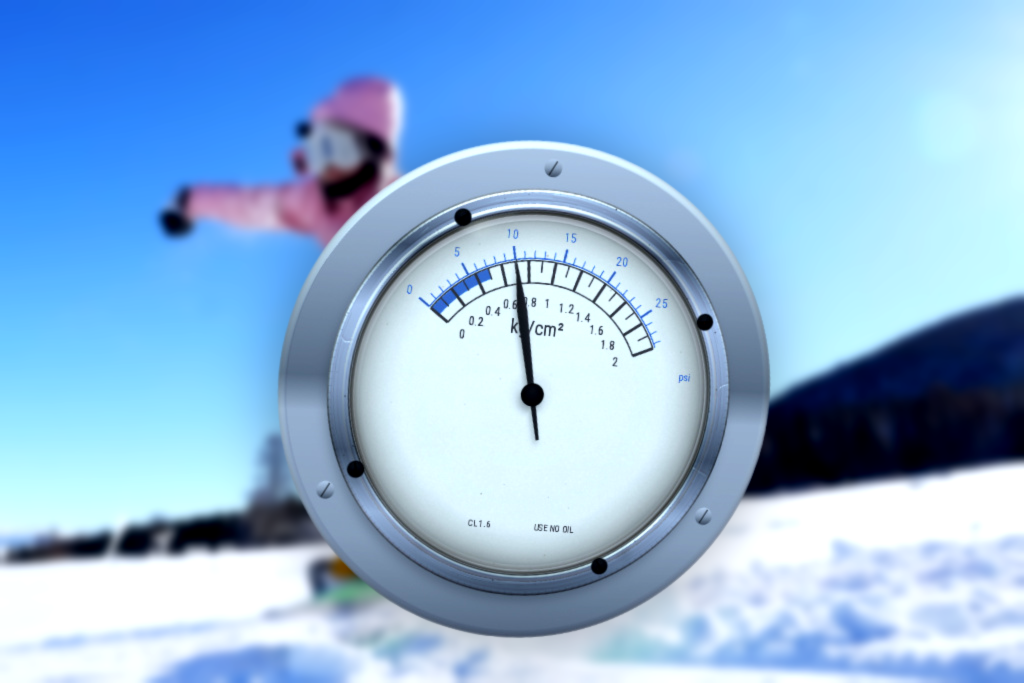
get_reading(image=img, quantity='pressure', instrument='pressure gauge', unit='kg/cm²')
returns 0.7 kg/cm²
